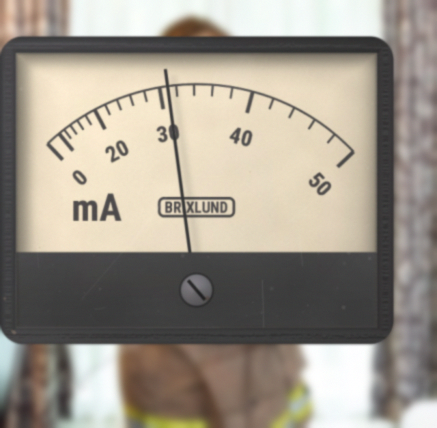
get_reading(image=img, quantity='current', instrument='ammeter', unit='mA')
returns 31 mA
